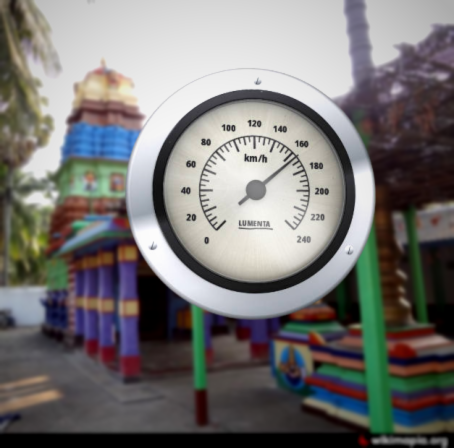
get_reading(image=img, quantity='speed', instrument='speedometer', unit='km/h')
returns 165 km/h
